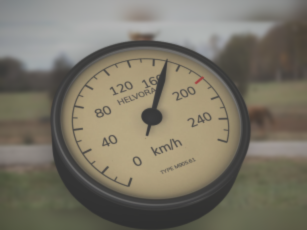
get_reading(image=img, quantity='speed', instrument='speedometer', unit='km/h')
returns 170 km/h
